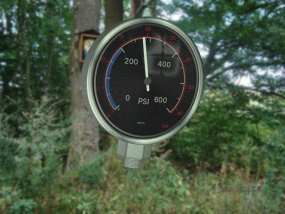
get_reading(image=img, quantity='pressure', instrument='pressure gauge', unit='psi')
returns 275 psi
